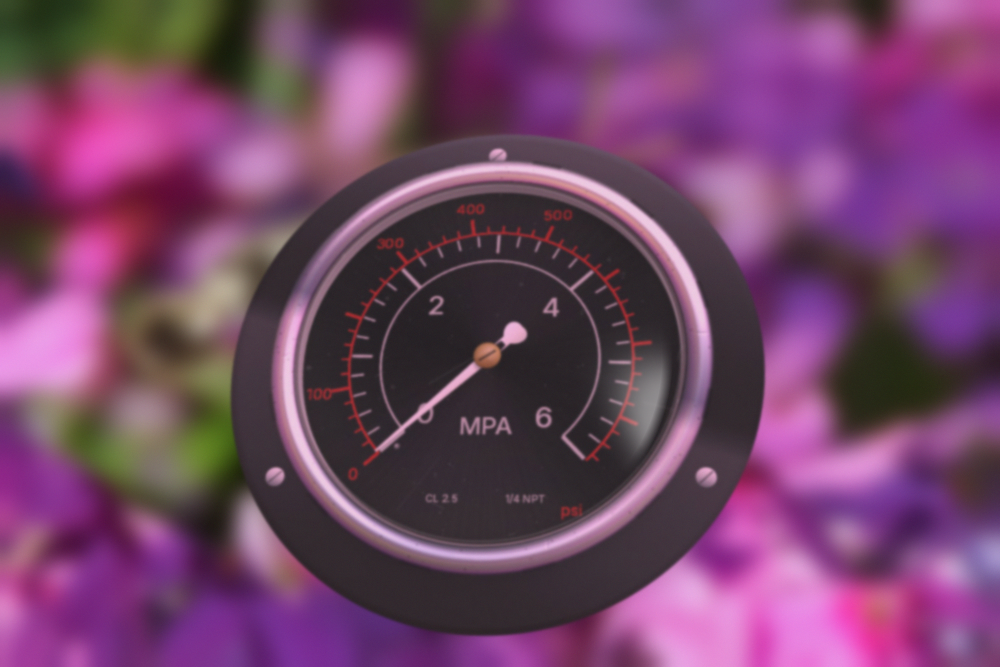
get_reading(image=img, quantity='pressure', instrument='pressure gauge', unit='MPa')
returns 0 MPa
